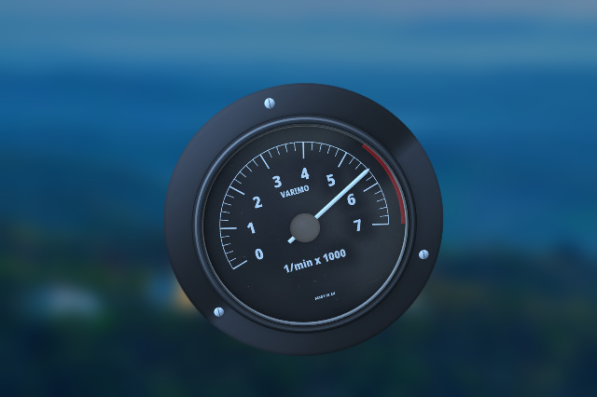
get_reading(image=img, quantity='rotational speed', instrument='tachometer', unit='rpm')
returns 5600 rpm
